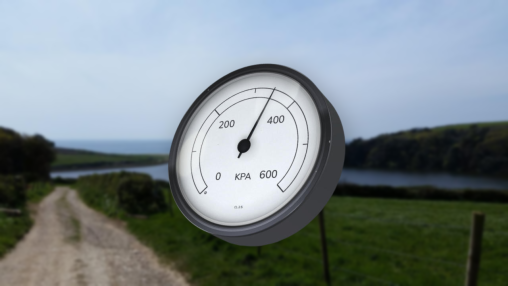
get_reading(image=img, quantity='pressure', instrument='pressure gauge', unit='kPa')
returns 350 kPa
